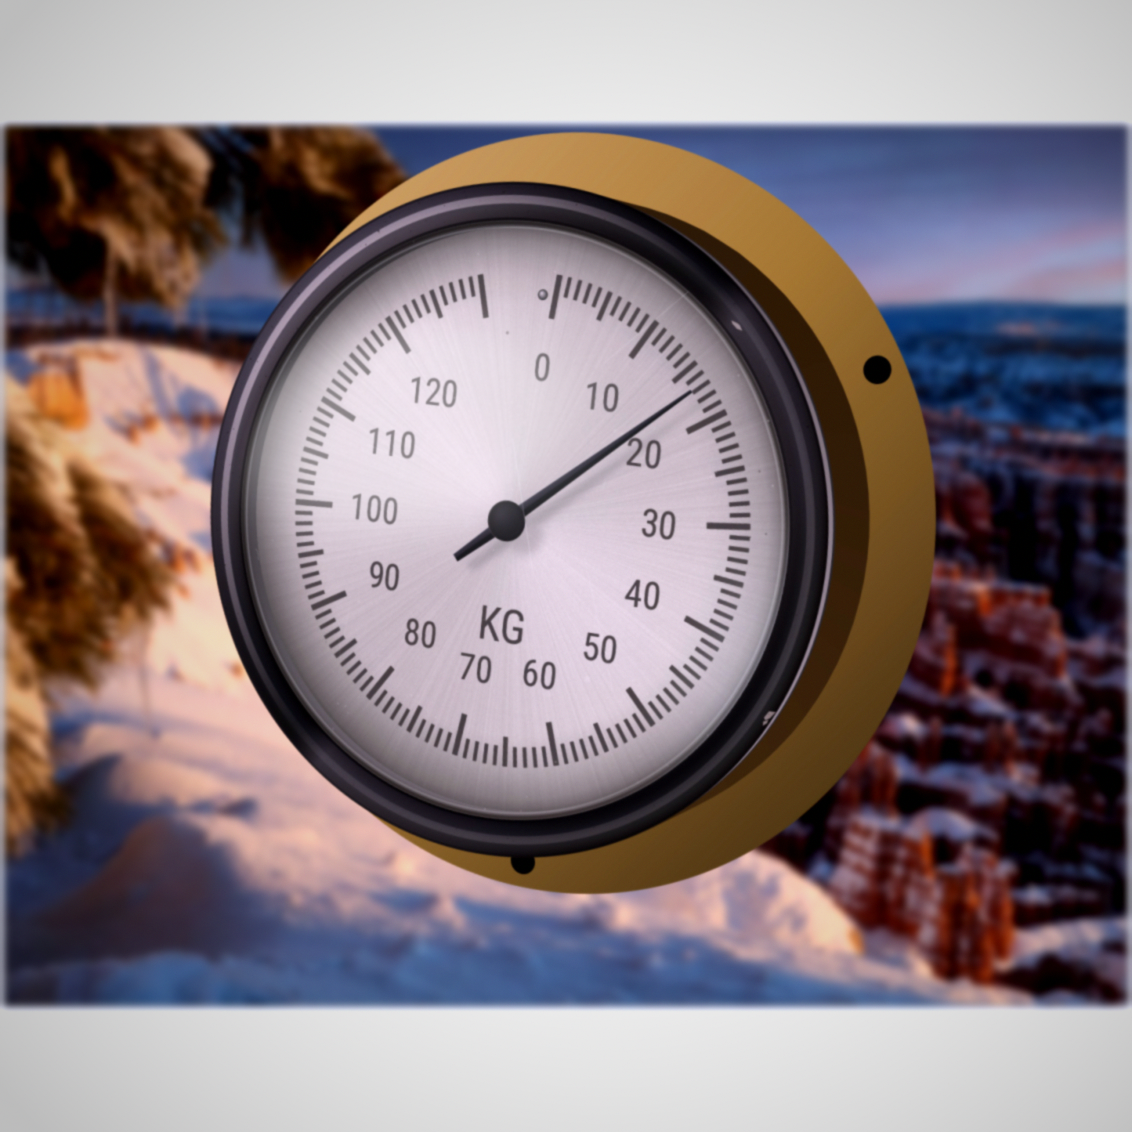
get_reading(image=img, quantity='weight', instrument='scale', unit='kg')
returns 17 kg
